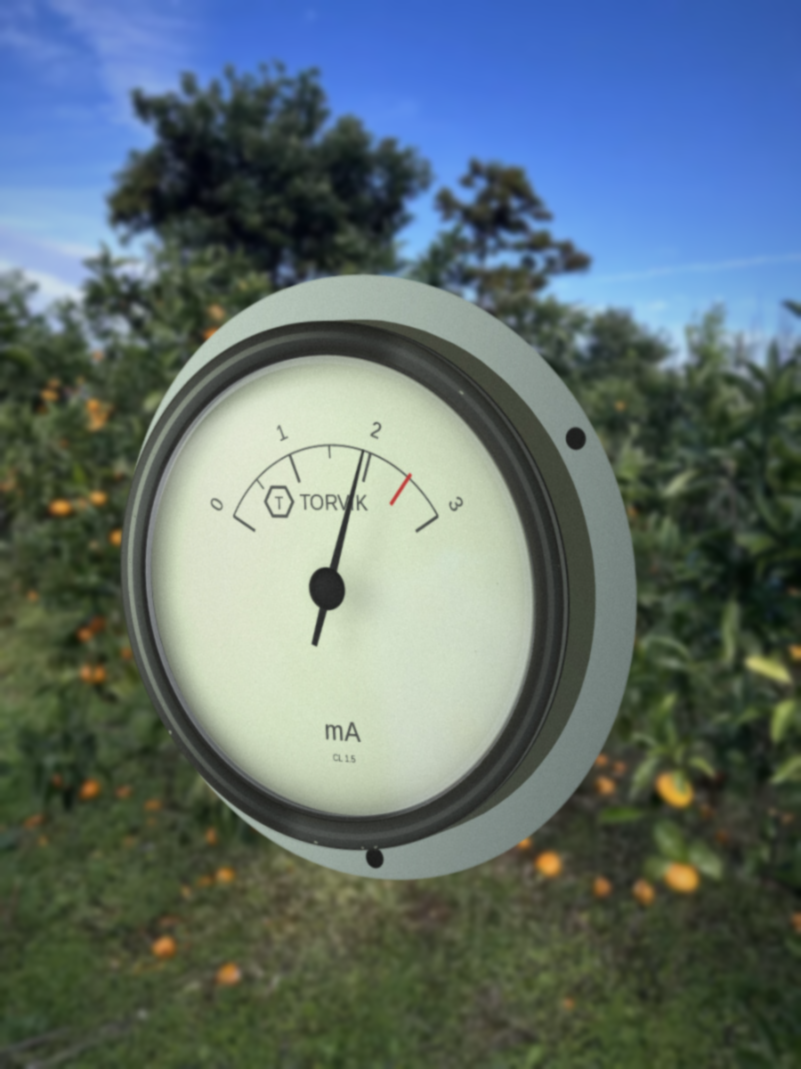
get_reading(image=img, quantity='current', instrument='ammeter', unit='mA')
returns 2 mA
